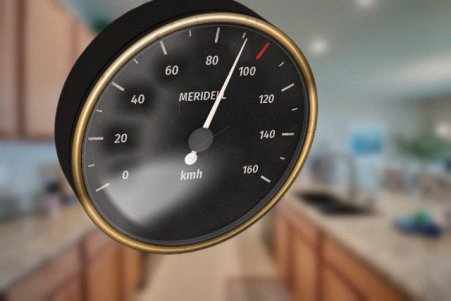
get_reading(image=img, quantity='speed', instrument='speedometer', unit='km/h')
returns 90 km/h
